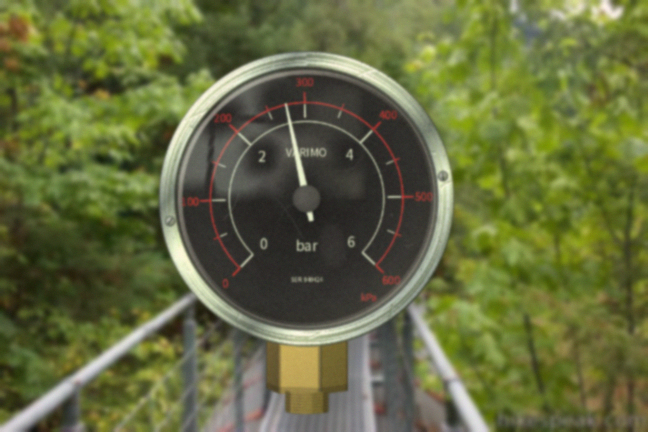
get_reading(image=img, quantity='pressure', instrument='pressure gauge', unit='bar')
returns 2.75 bar
